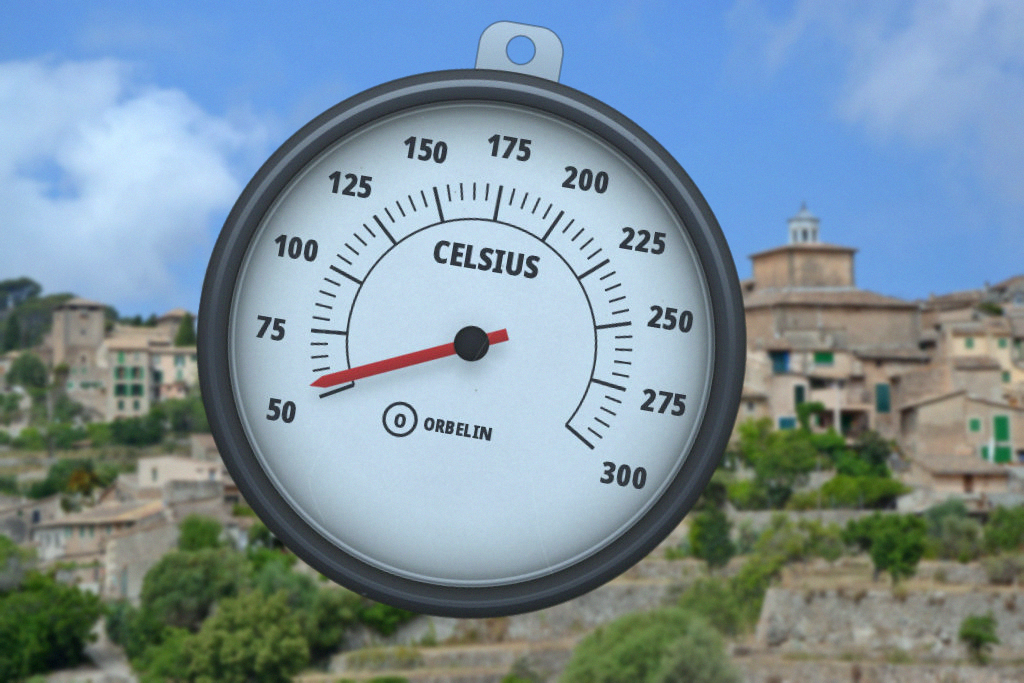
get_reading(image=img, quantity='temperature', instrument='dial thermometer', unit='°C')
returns 55 °C
